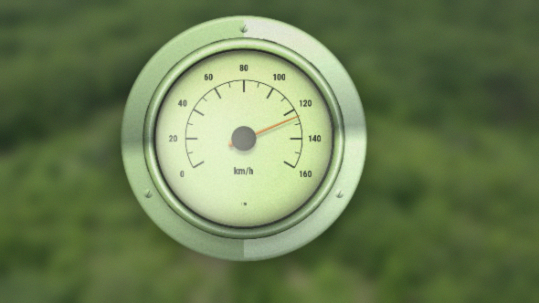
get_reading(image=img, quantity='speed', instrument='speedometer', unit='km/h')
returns 125 km/h
